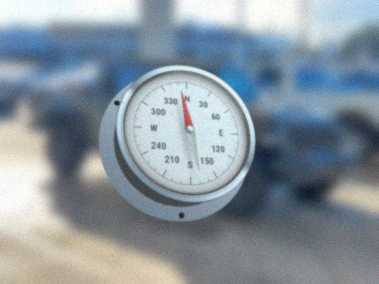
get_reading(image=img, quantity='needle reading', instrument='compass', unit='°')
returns 350 °
